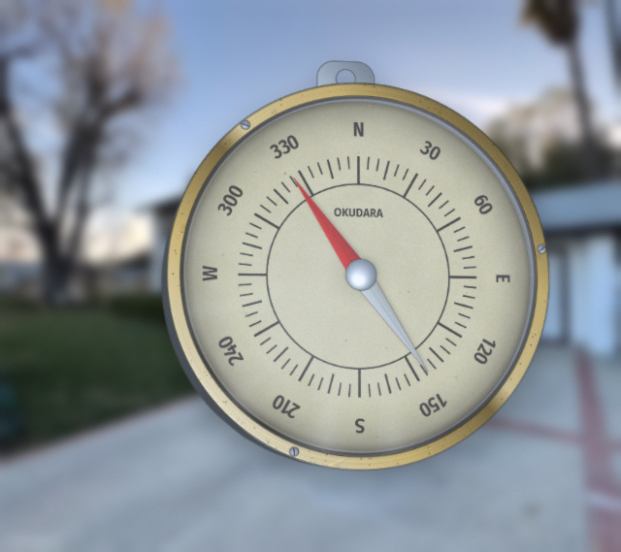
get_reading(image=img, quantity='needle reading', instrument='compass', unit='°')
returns 325 °
